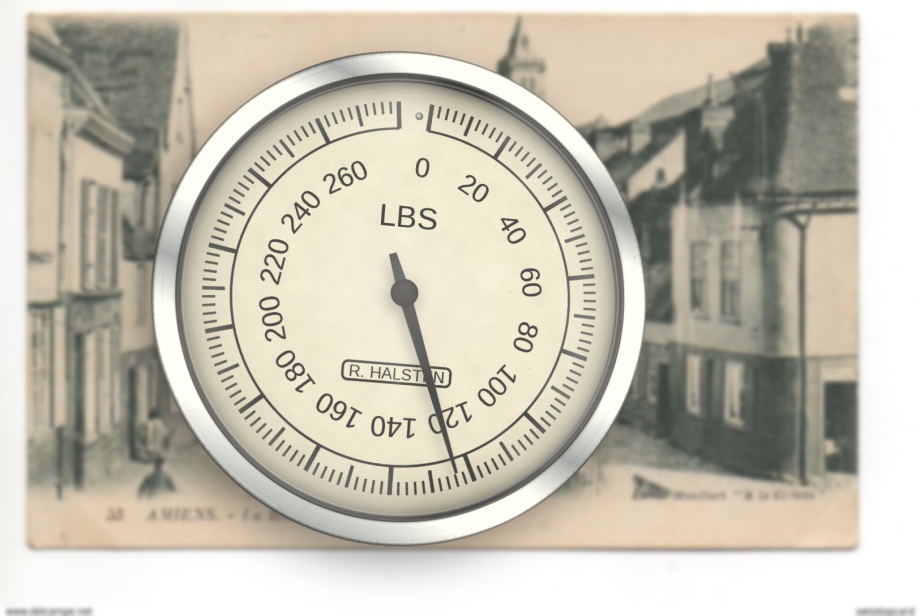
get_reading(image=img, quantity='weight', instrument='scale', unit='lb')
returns 124 lb
